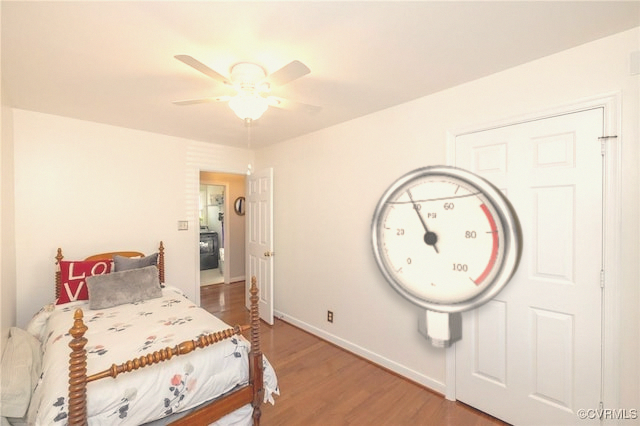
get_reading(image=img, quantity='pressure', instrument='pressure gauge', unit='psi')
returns 40 psi
